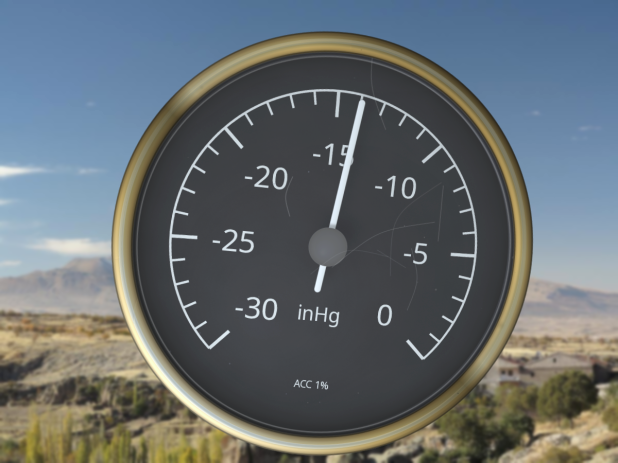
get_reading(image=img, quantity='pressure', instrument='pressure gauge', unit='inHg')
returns -14 inHg
